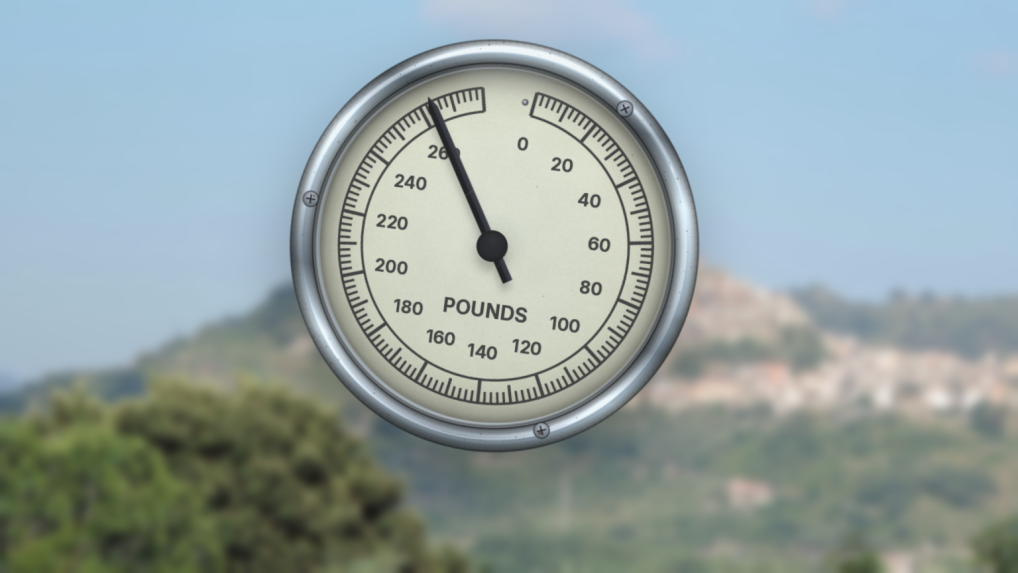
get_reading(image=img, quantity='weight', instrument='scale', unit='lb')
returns 264 lb
